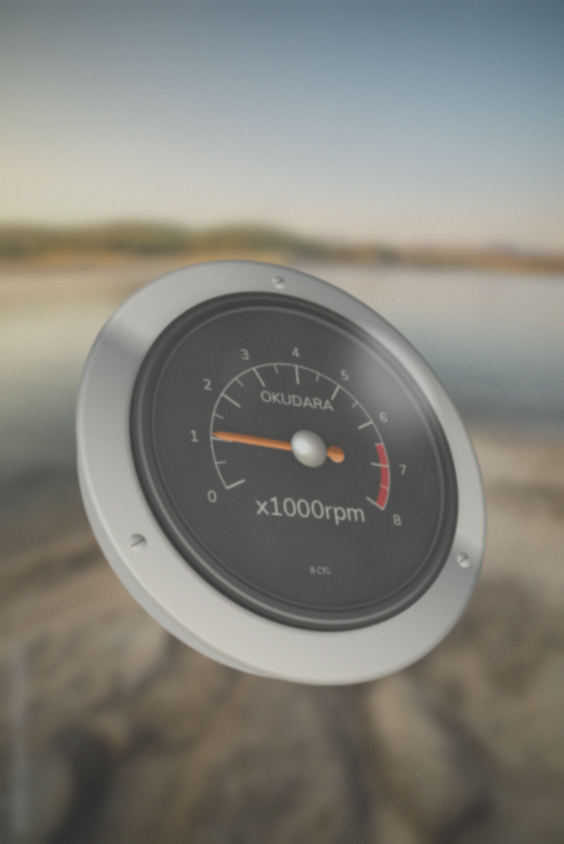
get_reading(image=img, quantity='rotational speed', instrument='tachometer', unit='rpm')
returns 1000 rpm
